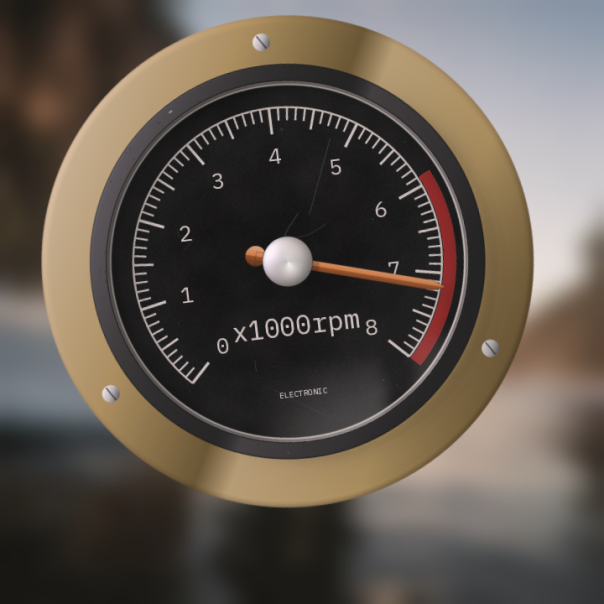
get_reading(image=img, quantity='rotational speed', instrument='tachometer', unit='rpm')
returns 7150 rpm
